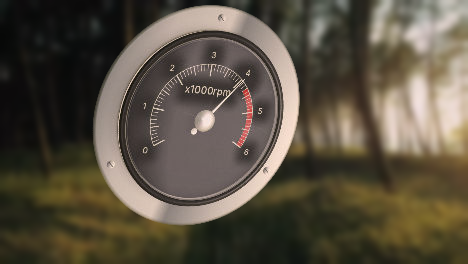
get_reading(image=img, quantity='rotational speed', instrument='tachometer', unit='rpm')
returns 4000 rpm
